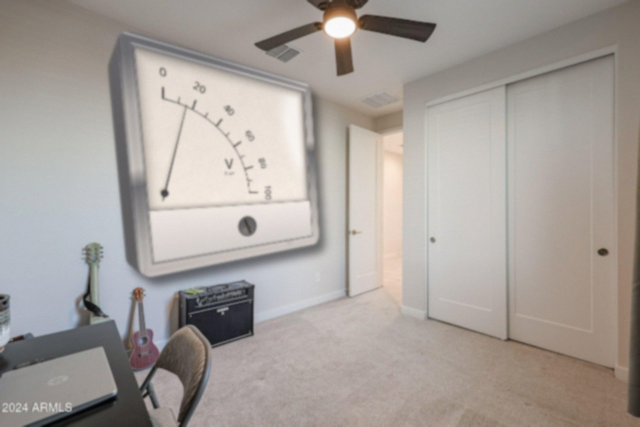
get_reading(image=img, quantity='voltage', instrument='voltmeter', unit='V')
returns 15 V
